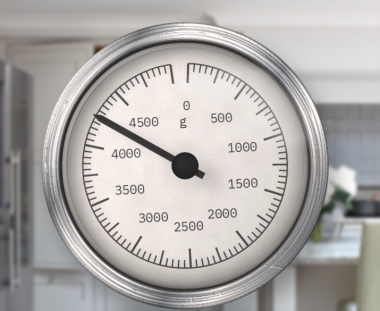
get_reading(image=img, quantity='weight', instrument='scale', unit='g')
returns 4250 g
